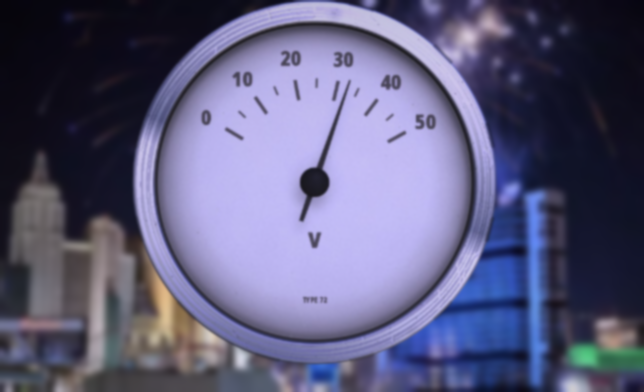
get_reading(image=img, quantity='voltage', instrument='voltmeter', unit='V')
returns 32.5 V
